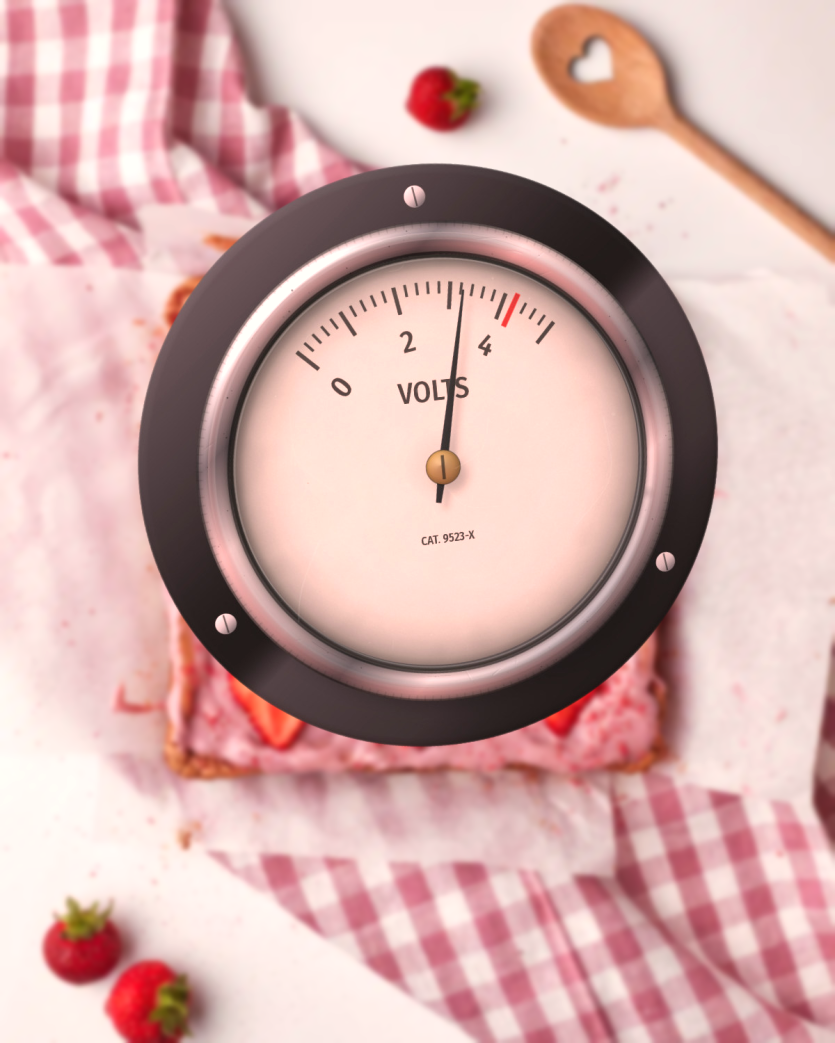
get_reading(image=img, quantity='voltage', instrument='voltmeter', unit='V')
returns 3.2 V
